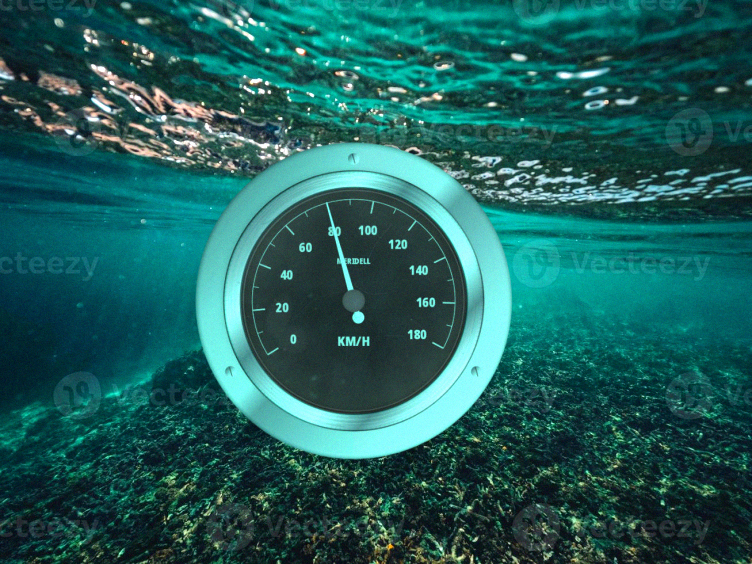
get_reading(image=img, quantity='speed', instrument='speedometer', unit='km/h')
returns 80 km/h
